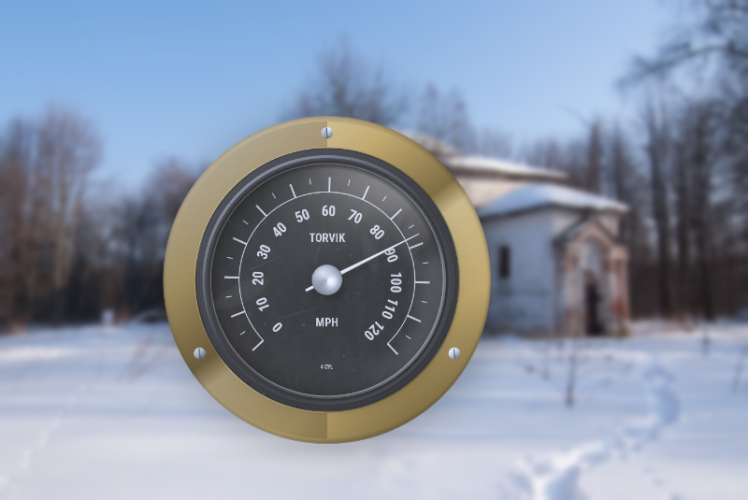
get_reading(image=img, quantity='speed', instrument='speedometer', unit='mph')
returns 87.5 mph
